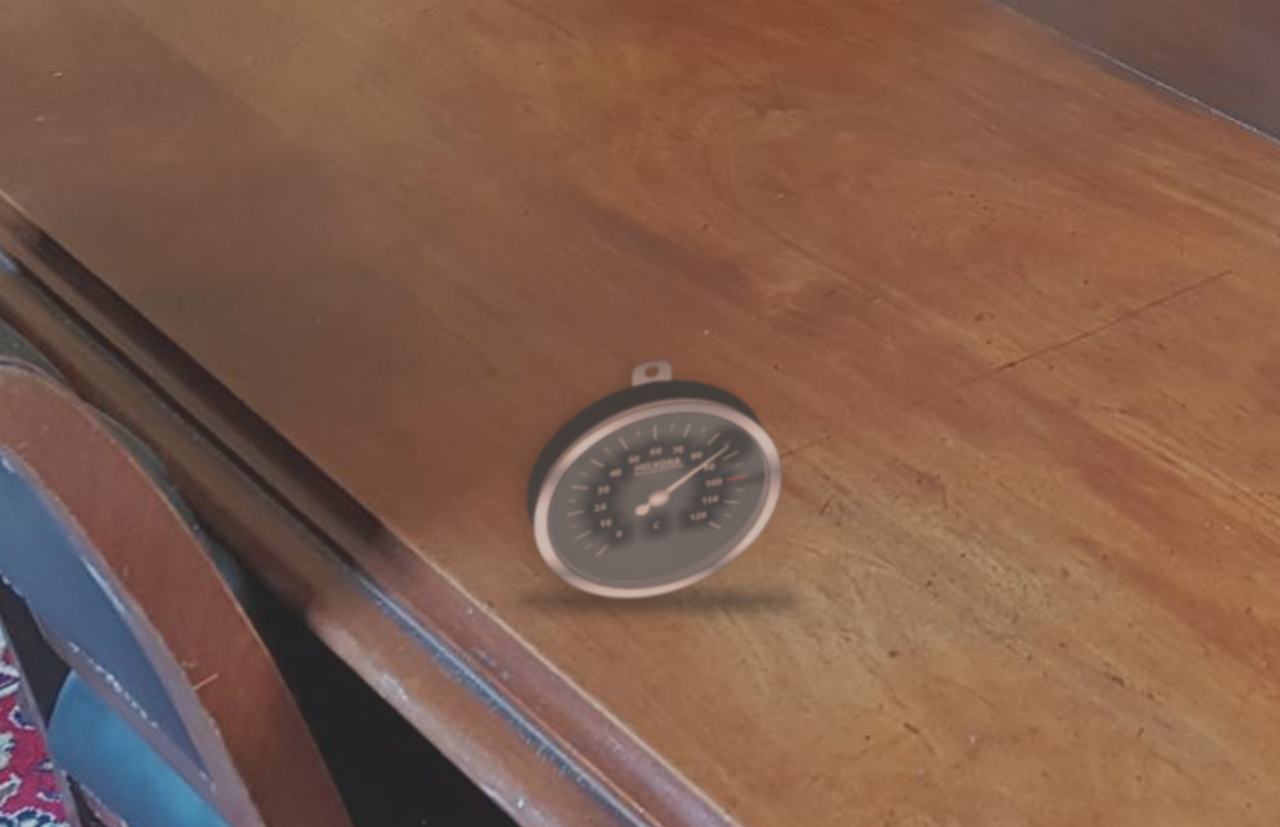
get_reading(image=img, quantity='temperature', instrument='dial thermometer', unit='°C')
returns 85 °C
